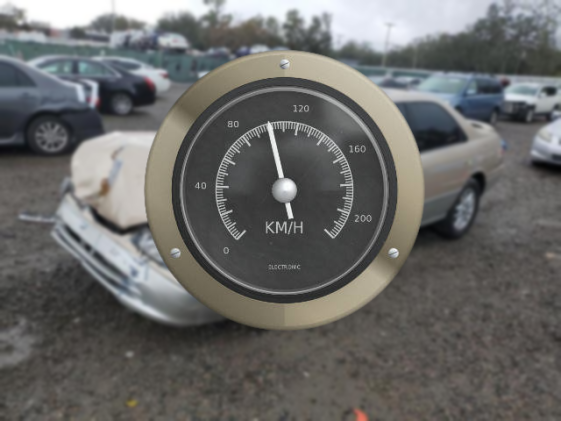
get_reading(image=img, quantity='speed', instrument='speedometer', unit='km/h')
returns 100 km/h
